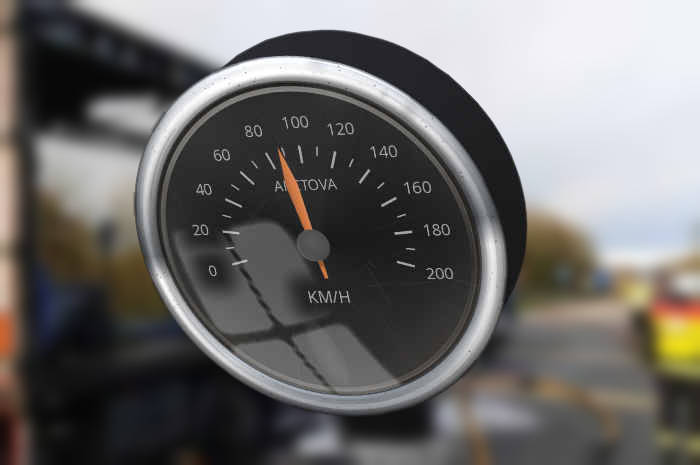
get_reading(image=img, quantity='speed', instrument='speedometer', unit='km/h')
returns 90 km/h
